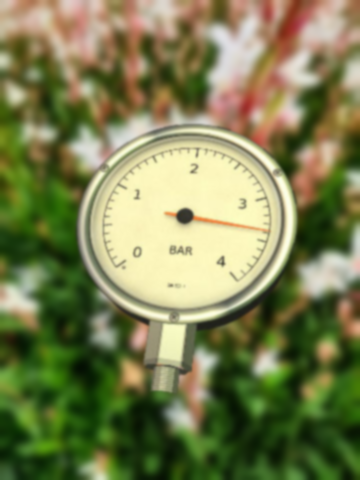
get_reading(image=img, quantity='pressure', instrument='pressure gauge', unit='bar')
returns 3.4 bar
